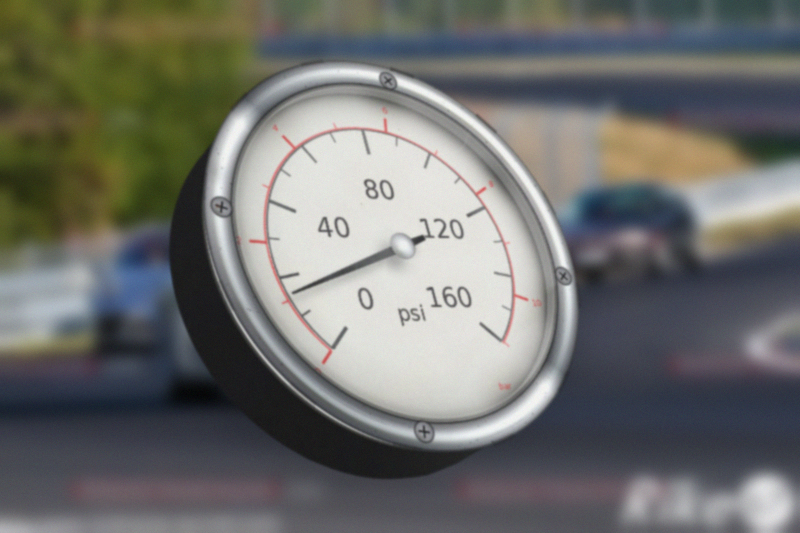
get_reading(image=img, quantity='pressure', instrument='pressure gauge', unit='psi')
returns 15 psi
